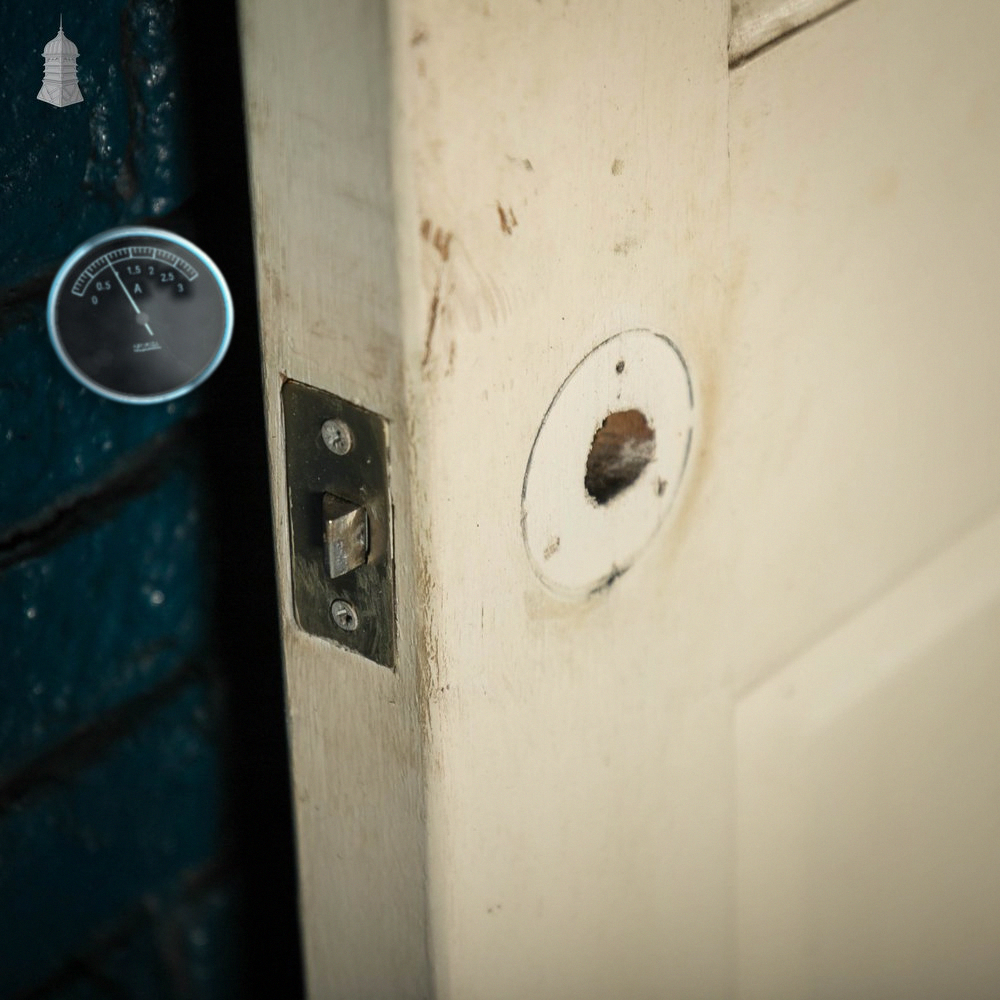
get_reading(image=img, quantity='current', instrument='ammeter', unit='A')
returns 1 A
